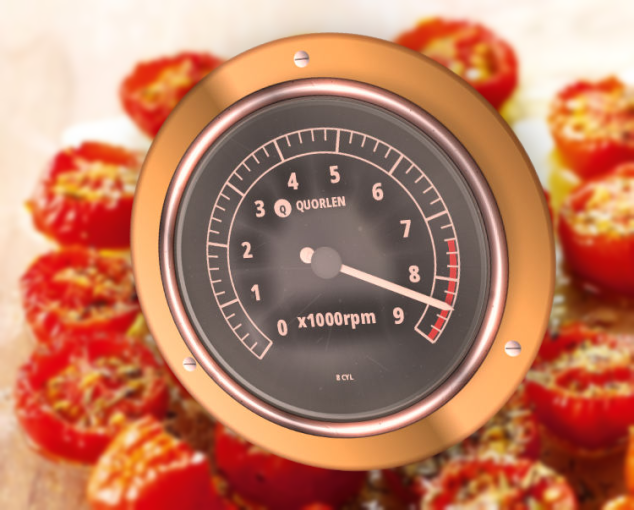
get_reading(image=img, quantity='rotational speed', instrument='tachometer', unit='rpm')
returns 8400 rpm
